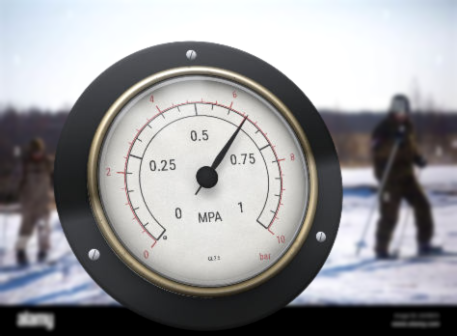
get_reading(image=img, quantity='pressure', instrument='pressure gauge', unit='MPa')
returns 0.65 MPa
